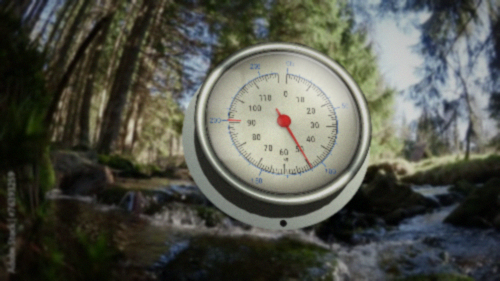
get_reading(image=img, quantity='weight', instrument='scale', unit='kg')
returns 50 kg
